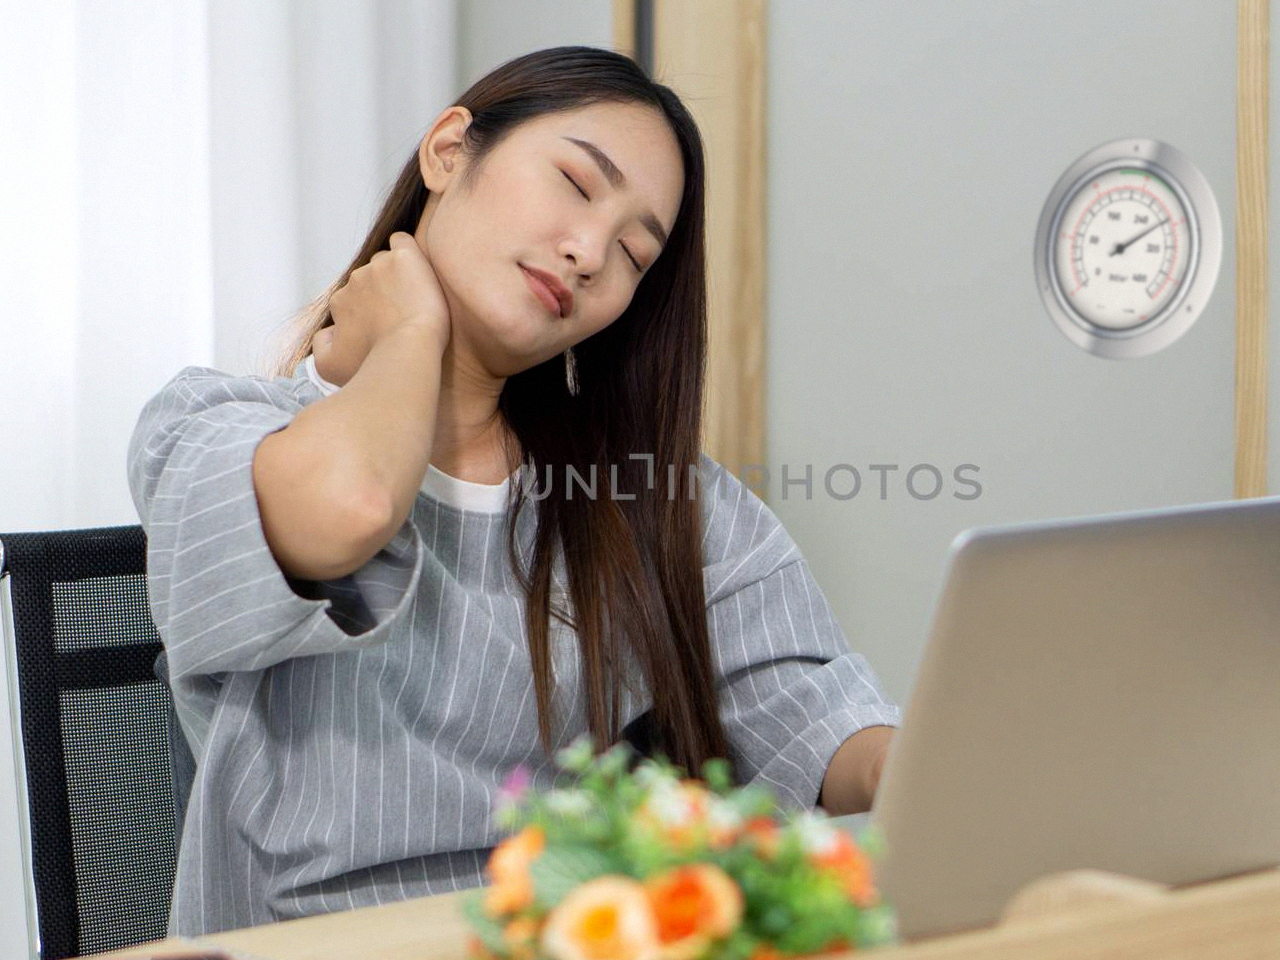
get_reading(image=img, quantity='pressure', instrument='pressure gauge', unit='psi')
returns 280 psi
